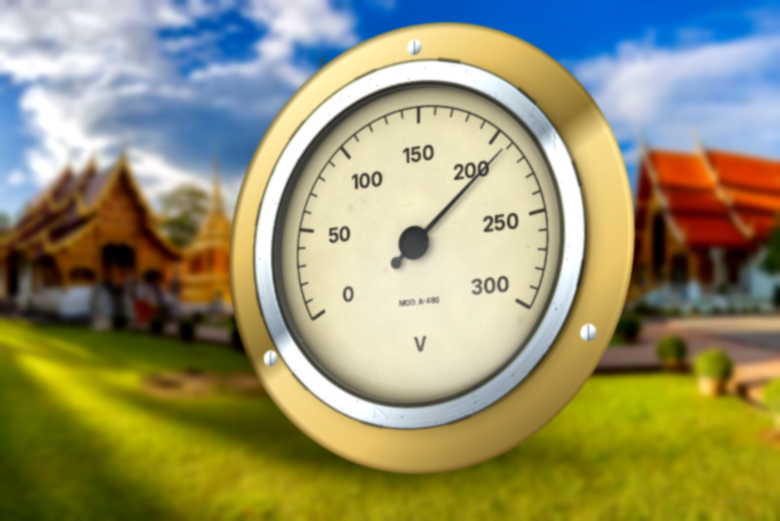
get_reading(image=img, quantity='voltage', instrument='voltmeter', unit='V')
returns 210 V
